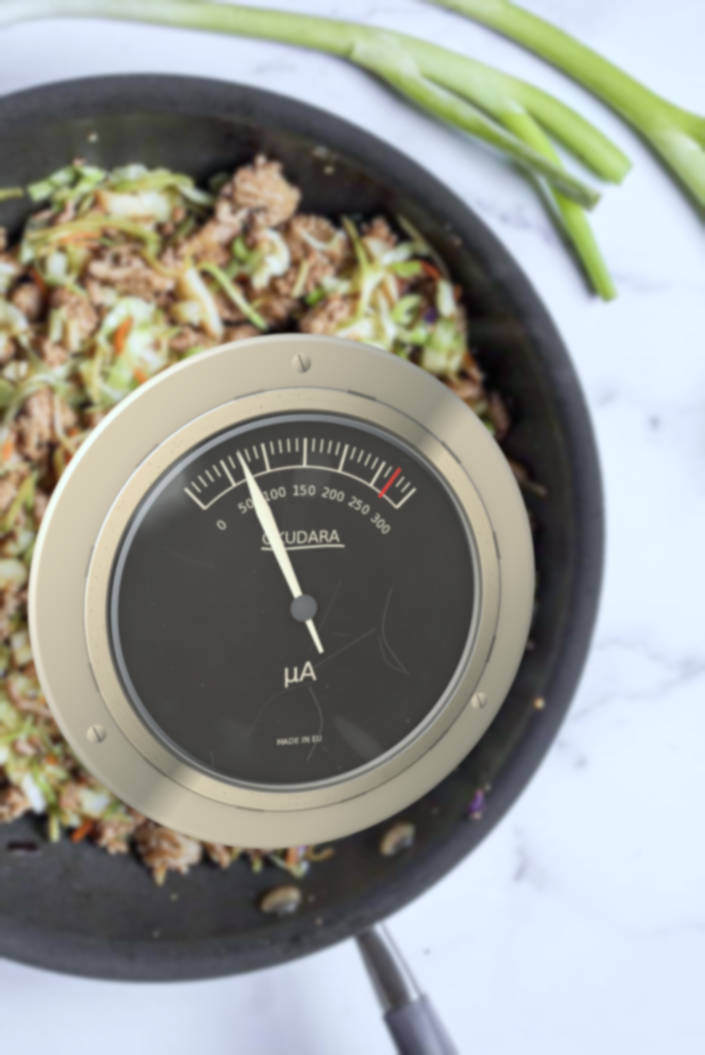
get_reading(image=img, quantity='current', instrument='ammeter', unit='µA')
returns 70 µA
